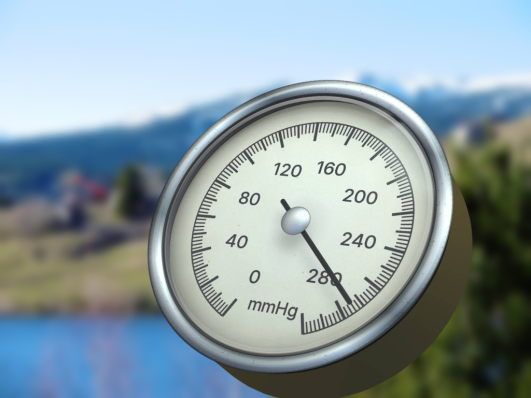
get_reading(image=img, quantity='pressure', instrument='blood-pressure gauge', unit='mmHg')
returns 274 mmHg
